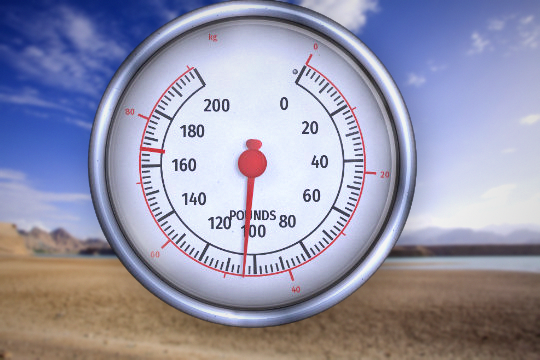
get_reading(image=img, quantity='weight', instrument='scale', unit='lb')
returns 104 lb
